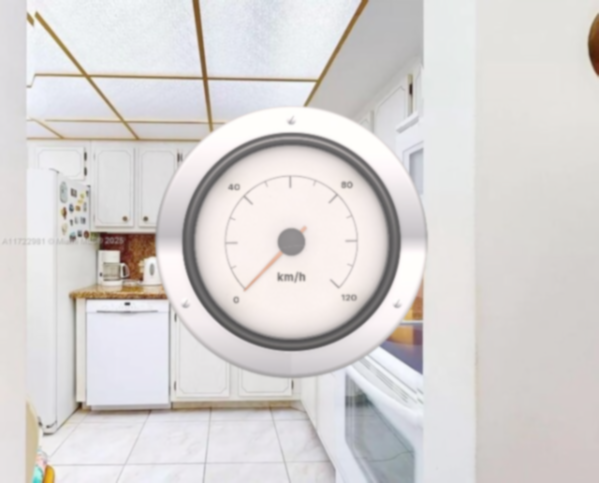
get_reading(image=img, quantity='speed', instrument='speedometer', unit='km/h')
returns 0 km/h
